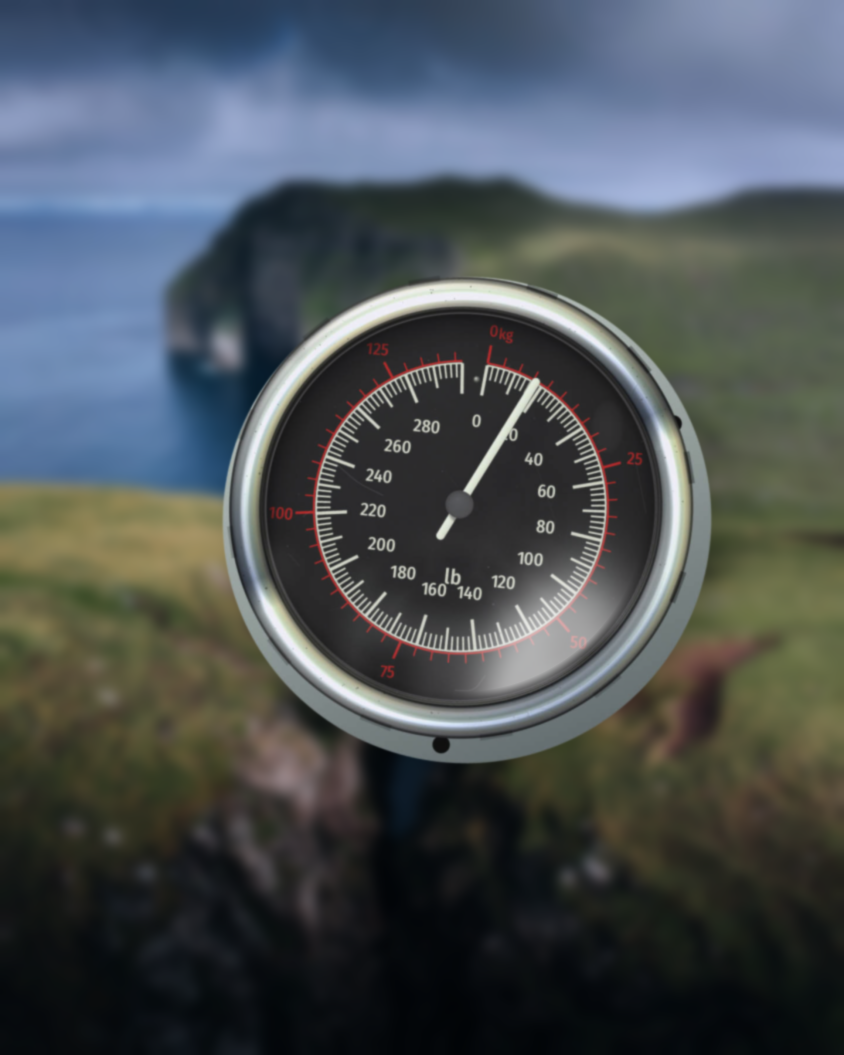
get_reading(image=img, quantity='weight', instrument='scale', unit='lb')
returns 18 lb
